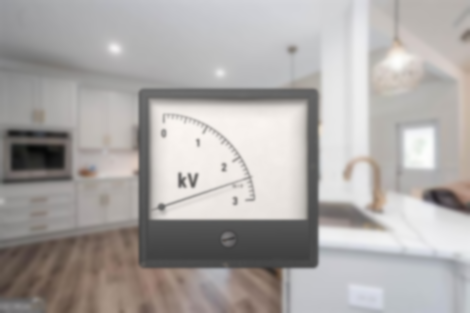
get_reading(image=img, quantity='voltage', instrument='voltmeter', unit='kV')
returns 2.5 kV
